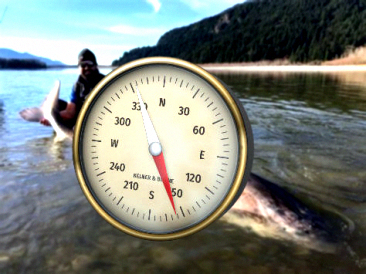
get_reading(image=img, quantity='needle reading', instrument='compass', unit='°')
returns 155 °
